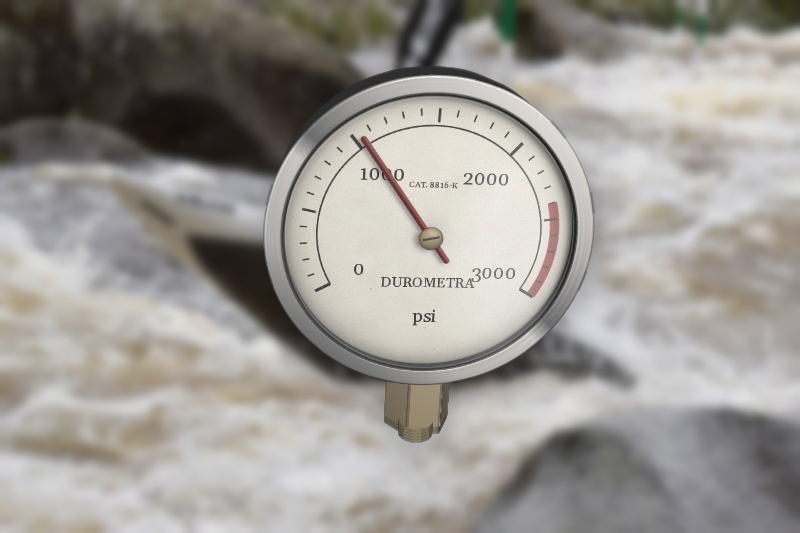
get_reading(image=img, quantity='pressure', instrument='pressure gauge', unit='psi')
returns 1050 psi
